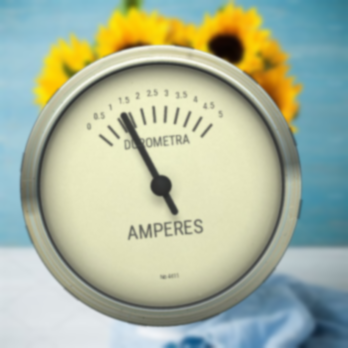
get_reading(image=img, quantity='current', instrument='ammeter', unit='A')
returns 1.25 A
